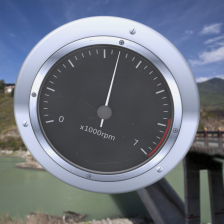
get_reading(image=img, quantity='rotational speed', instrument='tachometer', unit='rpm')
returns 3400 rpm
